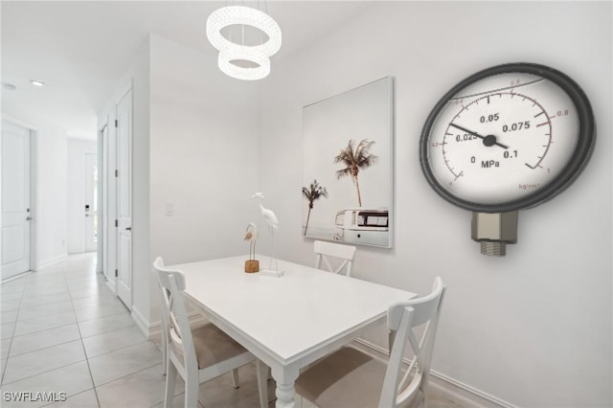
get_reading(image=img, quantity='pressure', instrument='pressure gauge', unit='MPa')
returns 0.03 MPa
